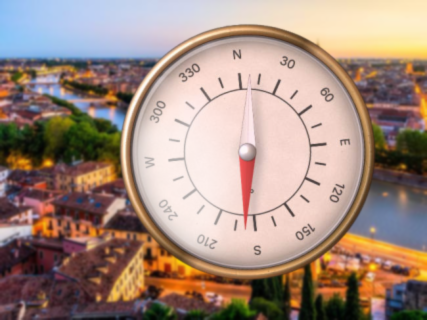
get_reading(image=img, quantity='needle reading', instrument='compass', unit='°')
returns 187.5 °
